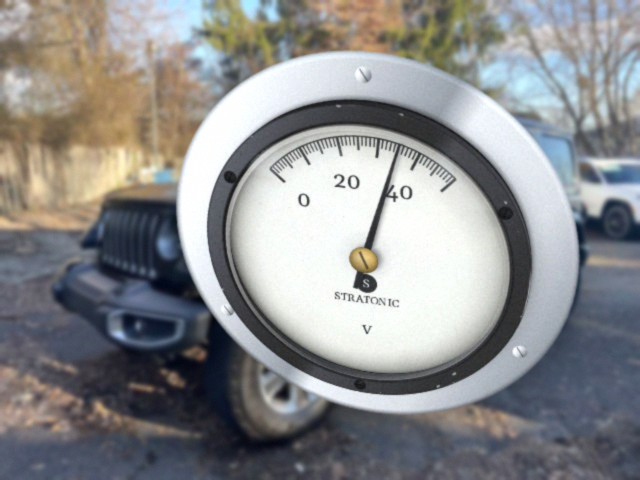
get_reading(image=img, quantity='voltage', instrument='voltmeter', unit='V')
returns 35 V
